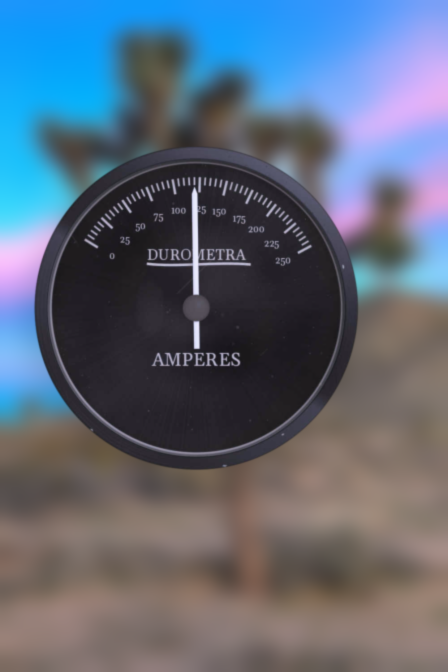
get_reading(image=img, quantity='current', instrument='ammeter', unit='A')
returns 120 A
